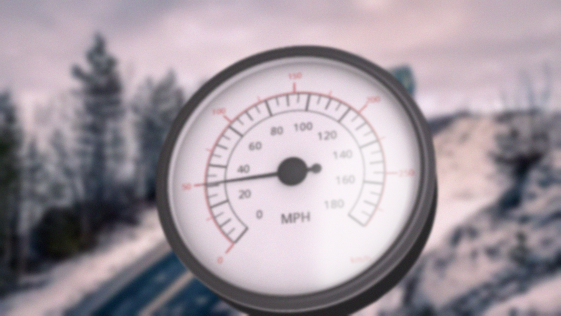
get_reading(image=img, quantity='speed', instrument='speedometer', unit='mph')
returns 30 mph
